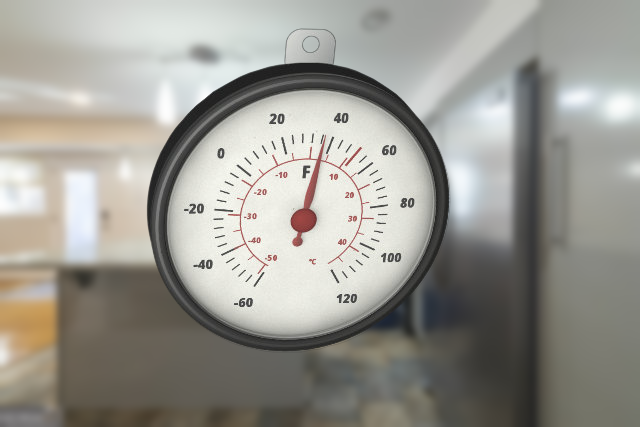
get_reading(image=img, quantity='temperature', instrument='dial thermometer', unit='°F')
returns 36 °F
